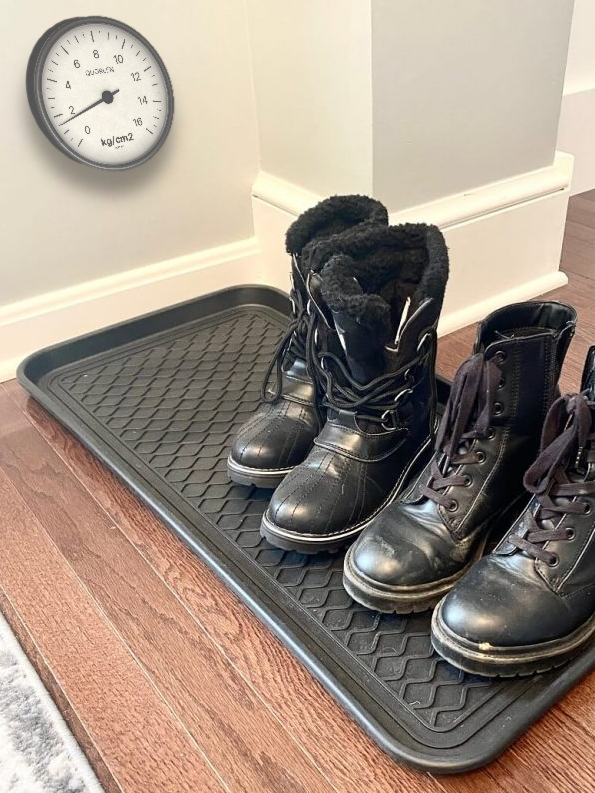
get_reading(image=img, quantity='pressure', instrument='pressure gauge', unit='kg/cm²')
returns 1.5 kg/cm²
